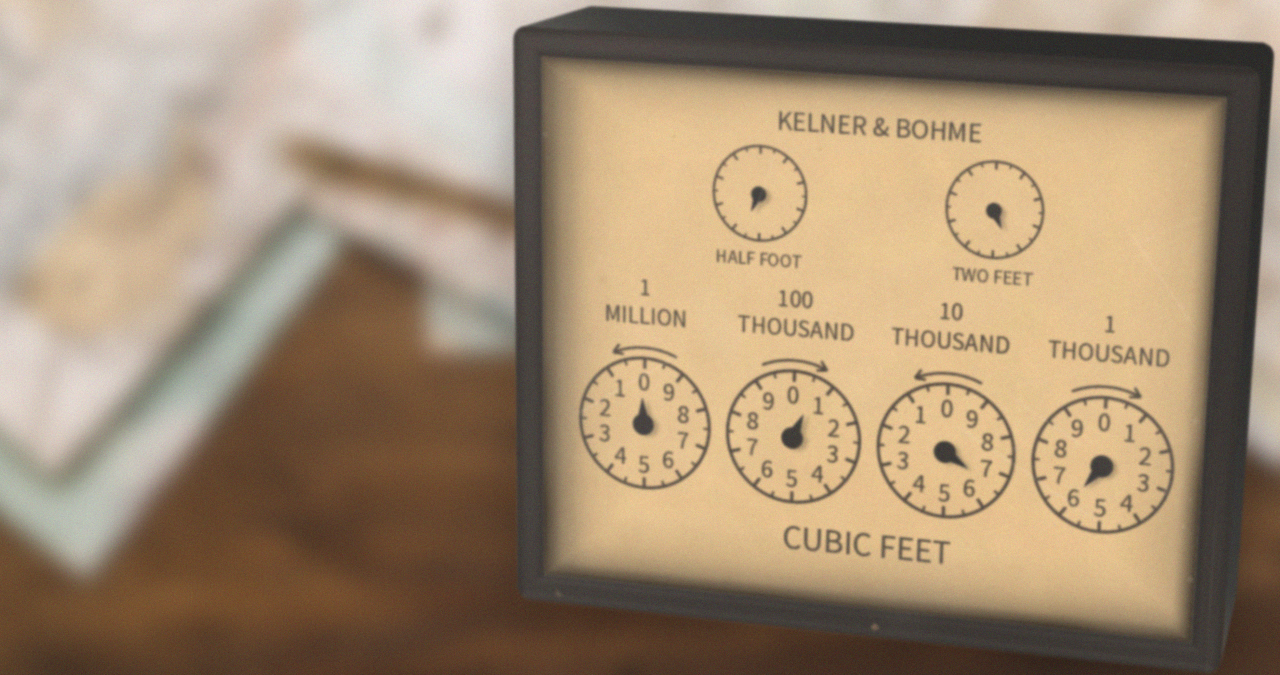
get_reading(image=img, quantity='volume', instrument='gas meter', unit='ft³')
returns 6600 ft³
